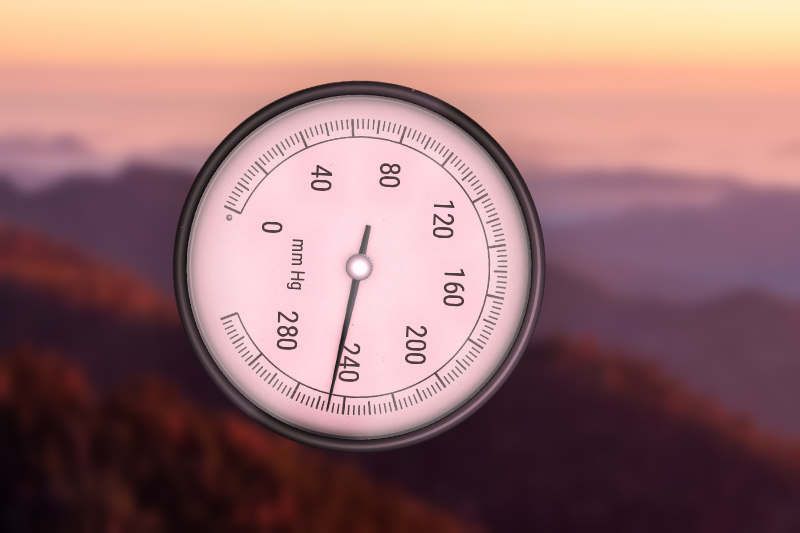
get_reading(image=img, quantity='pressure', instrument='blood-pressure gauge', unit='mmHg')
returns 246 mmHg
